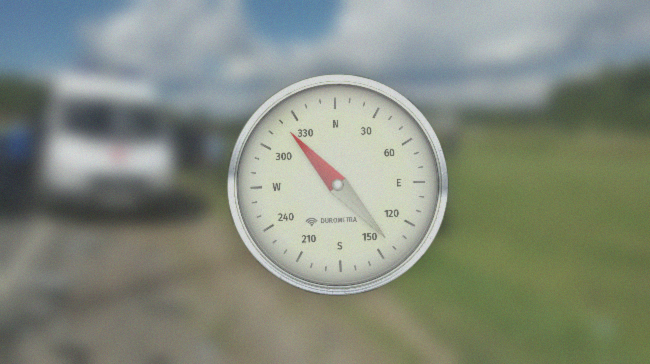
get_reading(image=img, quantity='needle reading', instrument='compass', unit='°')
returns 320 °
